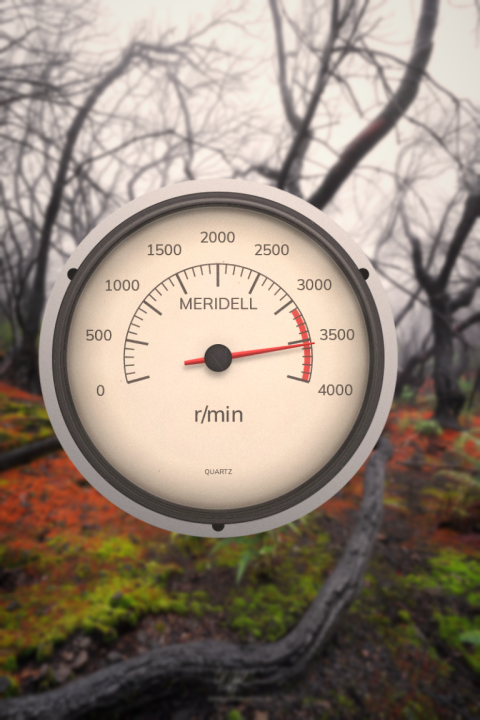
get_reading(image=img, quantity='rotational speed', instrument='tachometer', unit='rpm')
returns 3550 rpm
